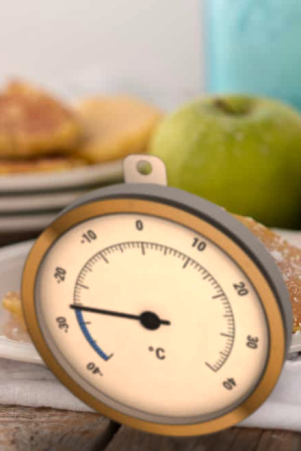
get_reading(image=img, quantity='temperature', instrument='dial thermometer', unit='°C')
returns -25 °C
